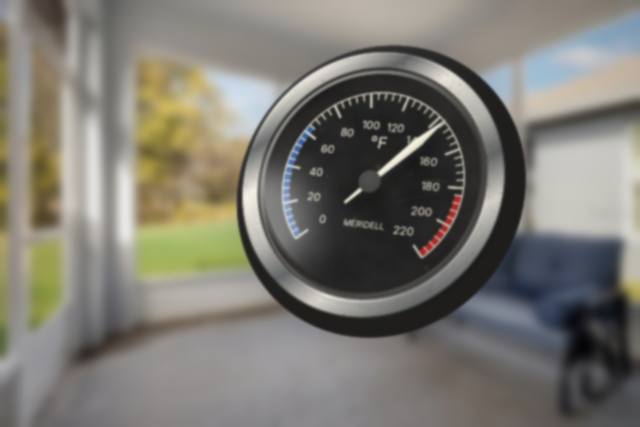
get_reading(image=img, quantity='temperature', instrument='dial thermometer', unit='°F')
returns 144 °F
